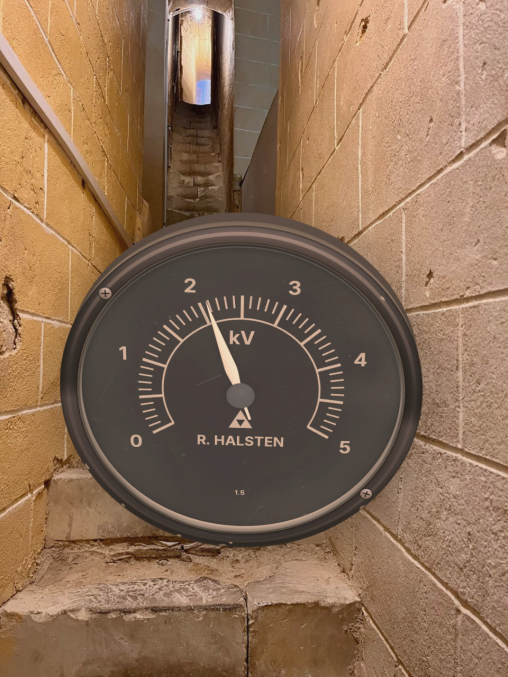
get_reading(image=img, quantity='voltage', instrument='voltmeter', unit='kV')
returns 2.1 kV
